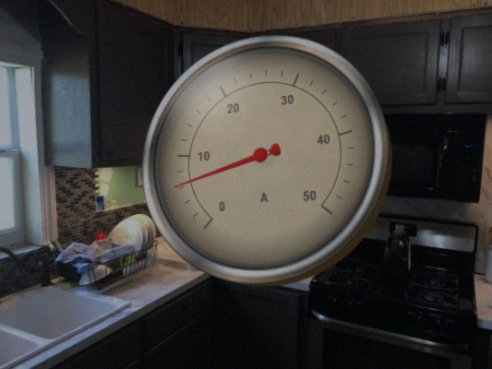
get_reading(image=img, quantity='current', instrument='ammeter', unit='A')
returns 6 A
